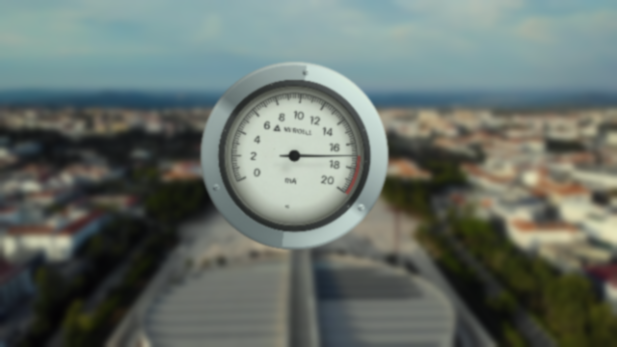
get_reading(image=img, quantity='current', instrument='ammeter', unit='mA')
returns 17 mA
